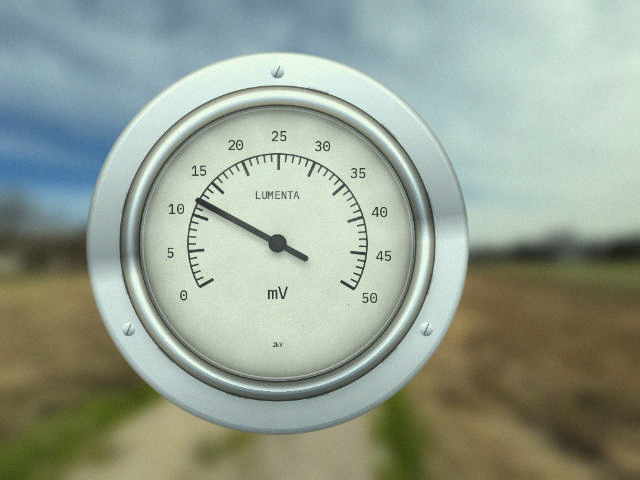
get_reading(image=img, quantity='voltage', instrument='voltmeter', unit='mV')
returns 12 mV
